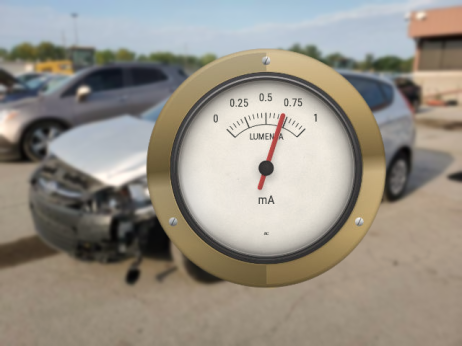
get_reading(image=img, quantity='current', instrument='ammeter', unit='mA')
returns 0.7 mA
